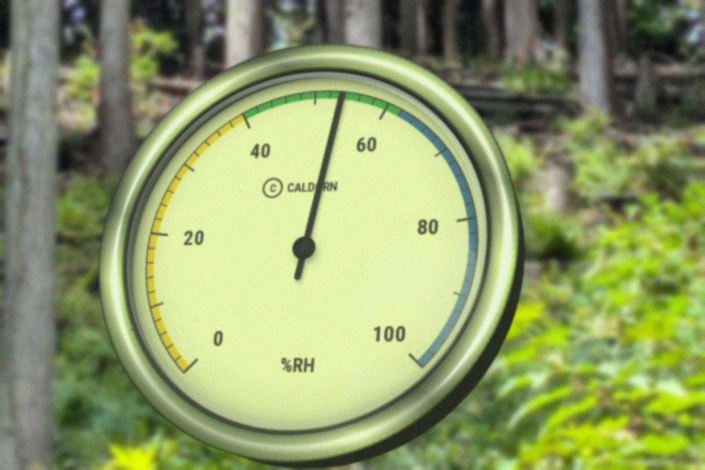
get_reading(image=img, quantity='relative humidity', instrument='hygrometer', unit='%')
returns 54 %
